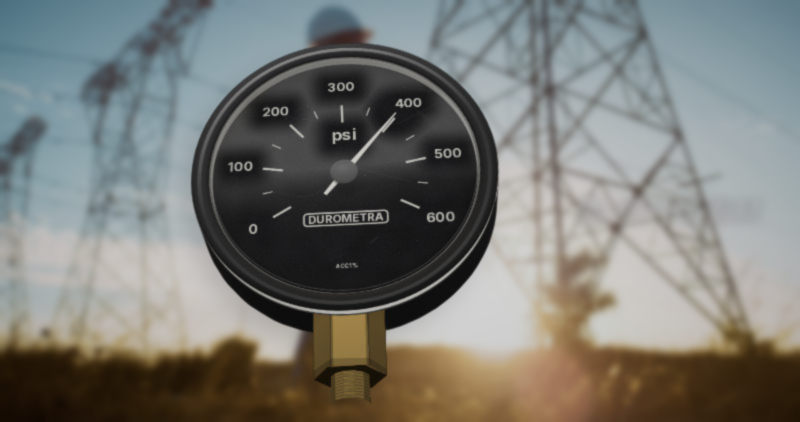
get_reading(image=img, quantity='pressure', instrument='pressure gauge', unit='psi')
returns 400 psi
